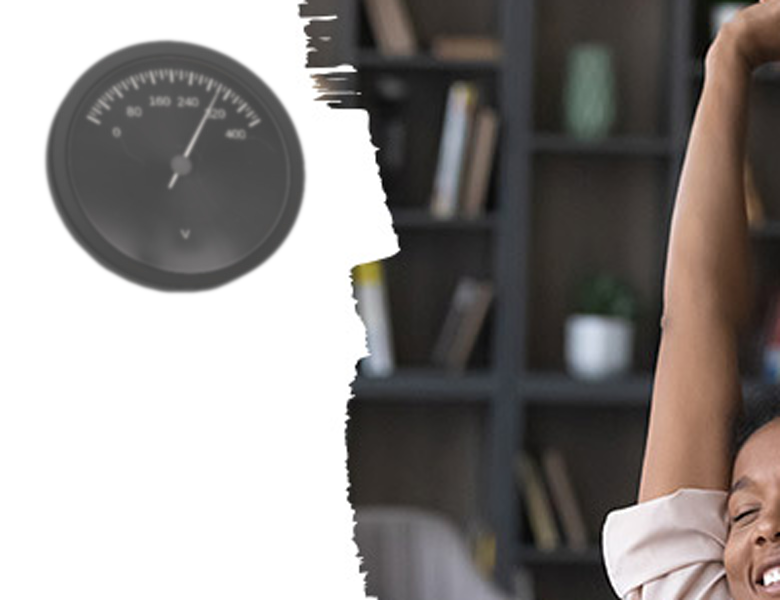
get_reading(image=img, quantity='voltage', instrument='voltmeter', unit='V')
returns 300 V
